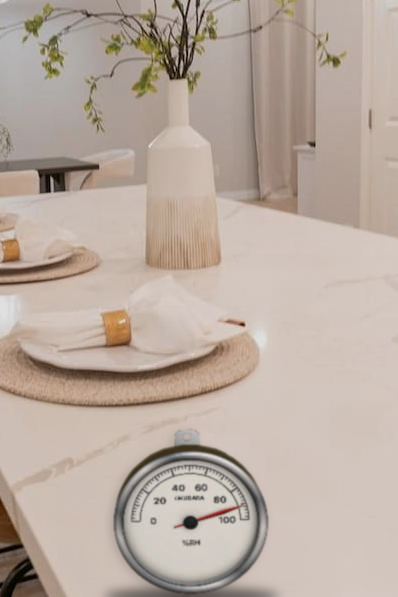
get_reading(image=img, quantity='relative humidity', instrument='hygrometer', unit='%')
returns 90 %
